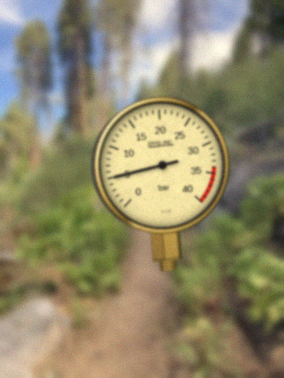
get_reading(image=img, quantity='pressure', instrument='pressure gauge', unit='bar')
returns 5 bar
